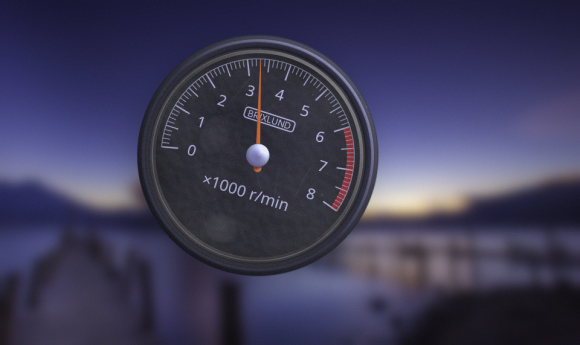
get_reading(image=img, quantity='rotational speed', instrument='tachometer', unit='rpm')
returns 3300 rpm
